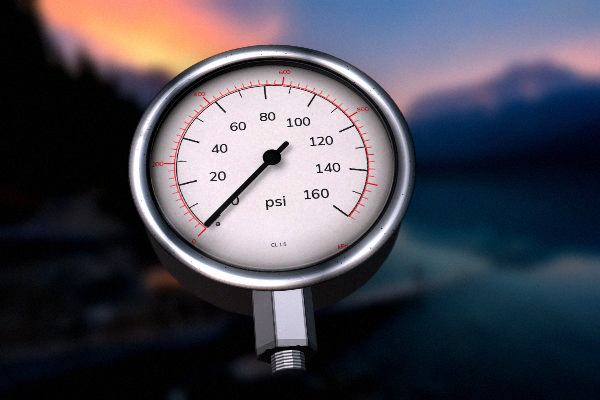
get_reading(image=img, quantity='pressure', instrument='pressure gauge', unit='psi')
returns 0 psi
